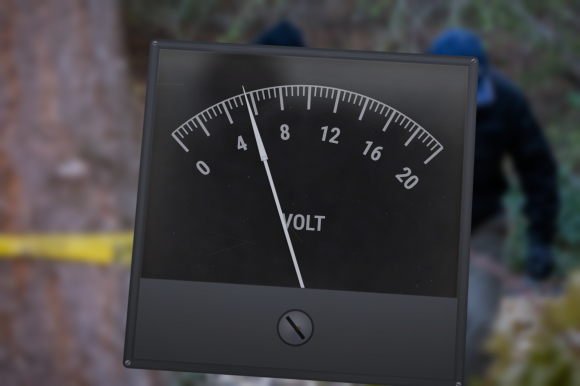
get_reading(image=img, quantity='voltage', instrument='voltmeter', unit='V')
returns 5.6 V
